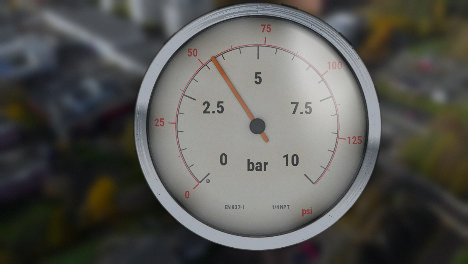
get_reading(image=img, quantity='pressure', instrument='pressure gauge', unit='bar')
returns 3.75 bar
